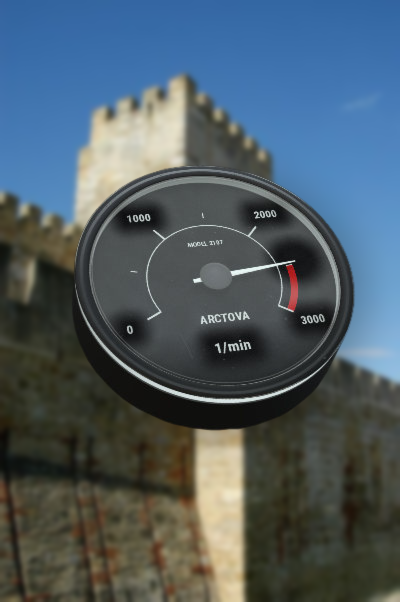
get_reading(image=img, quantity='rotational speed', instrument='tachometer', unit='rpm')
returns 2500 rpm
